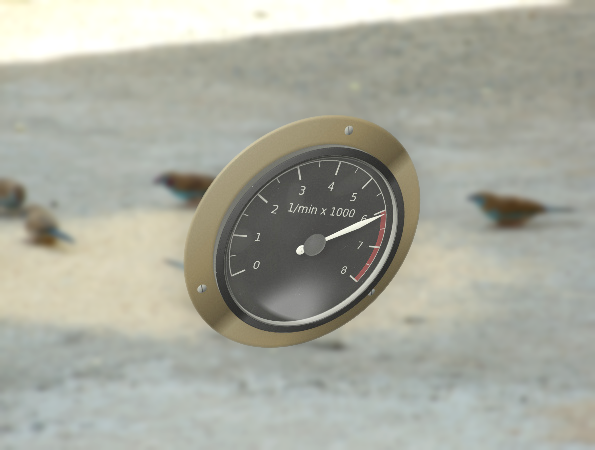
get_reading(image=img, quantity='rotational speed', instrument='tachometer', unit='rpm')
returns 6000 rpm
